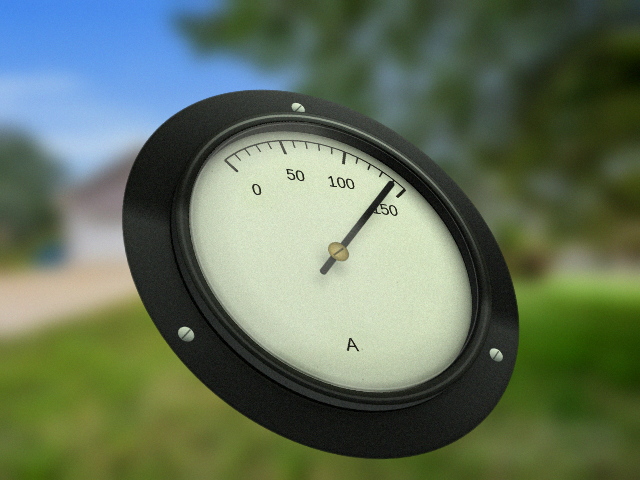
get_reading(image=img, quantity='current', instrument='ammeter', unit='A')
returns 140 A
